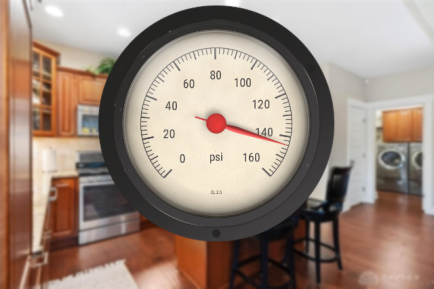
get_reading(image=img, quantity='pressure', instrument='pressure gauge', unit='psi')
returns 144 psi
